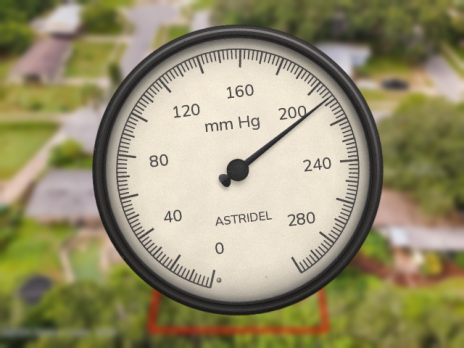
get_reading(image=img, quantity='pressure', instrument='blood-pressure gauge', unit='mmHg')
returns 208 mmHg
